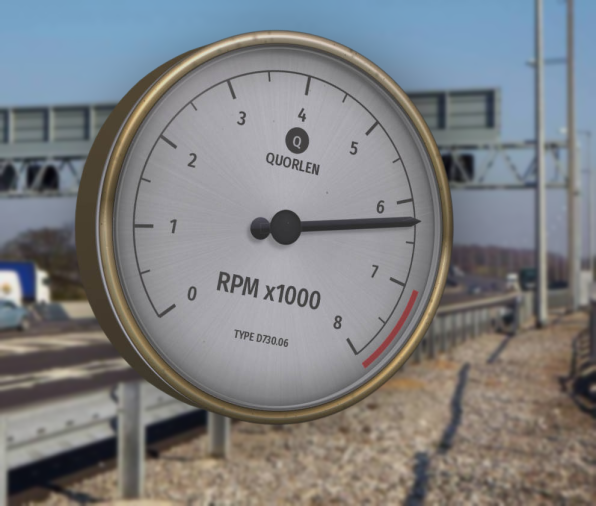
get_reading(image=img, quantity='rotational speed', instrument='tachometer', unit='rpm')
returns 6250 rpm
